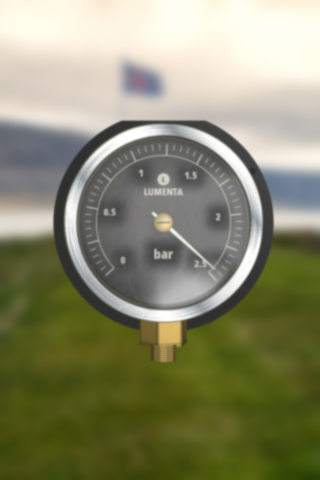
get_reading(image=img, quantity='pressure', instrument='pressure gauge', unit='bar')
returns 2.45 bar
